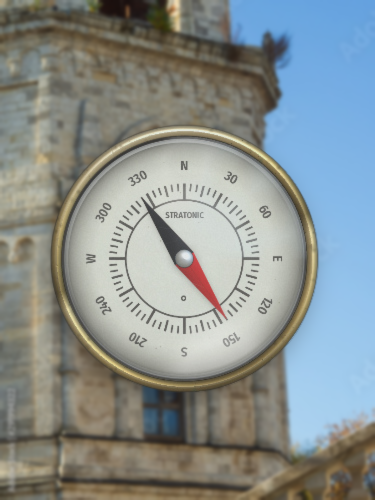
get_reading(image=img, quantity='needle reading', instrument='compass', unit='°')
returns 145 °
